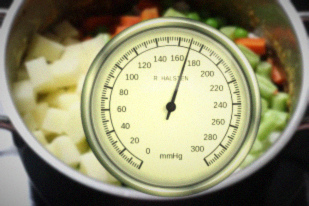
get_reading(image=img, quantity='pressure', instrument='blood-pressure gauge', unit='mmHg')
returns 170 mmHg
